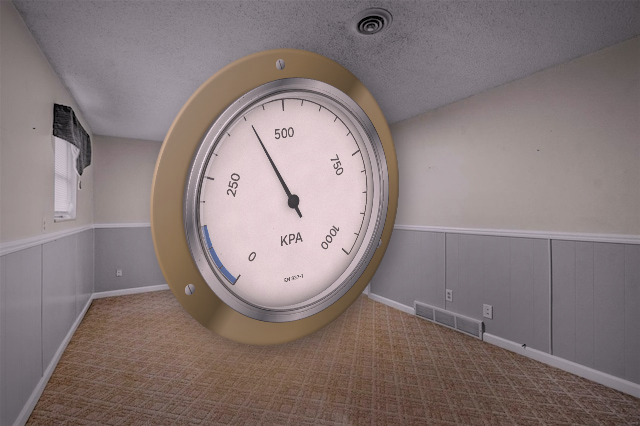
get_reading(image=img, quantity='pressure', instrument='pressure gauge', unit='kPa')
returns 400 kPa
